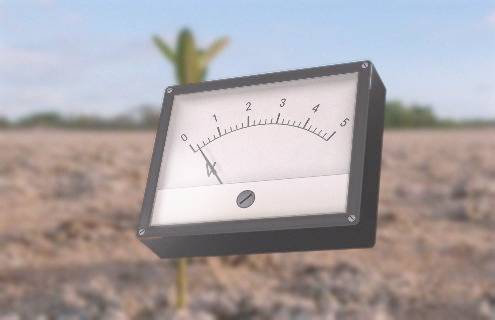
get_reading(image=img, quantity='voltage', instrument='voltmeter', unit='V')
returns 0.2 V
